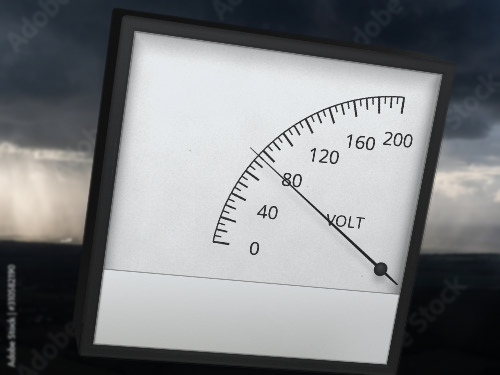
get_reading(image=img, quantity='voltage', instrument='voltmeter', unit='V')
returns 75 V
